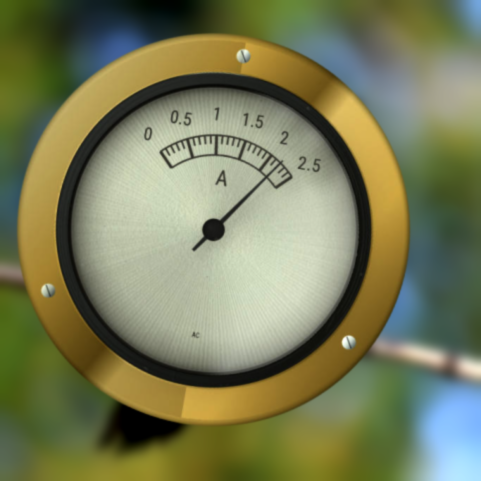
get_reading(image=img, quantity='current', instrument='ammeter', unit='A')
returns 2.2 A
